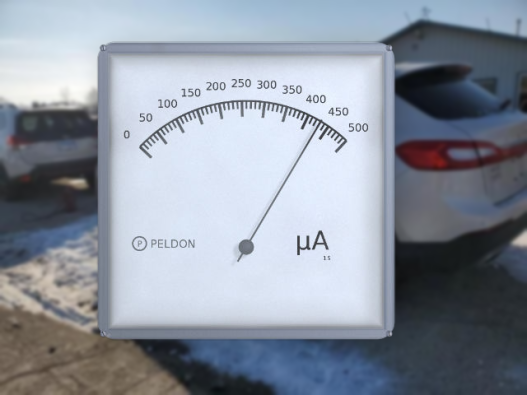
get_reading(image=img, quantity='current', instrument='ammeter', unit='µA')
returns 430 µA
